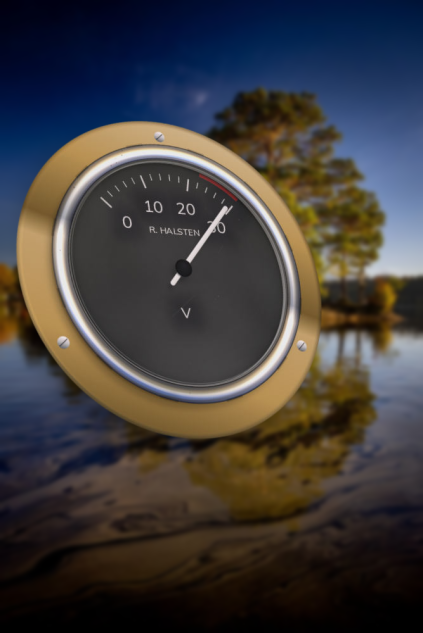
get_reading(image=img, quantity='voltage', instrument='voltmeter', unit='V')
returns 29 V
